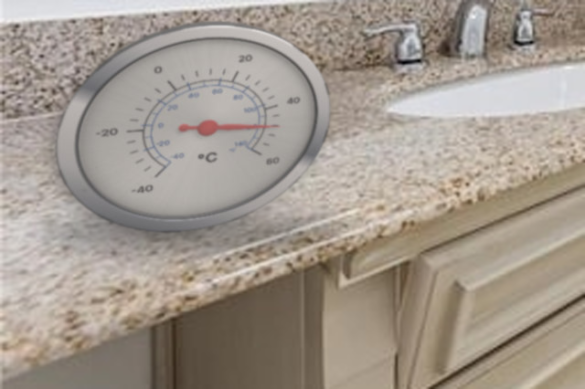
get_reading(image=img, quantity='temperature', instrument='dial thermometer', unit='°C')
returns 48 °C
